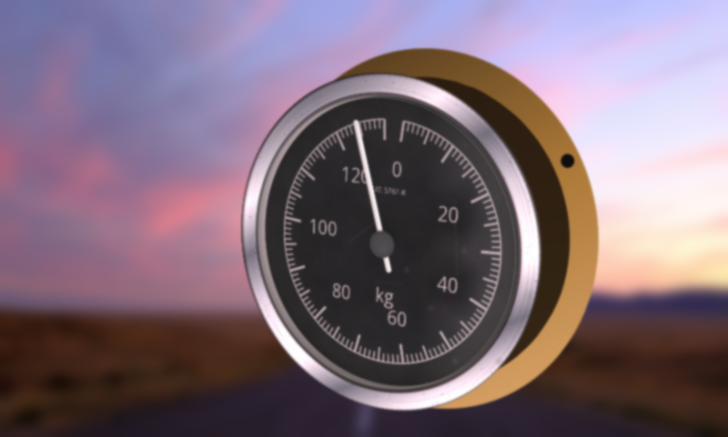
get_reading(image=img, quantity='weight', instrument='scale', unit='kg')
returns 125 kg
